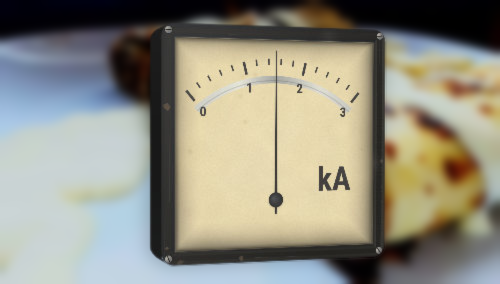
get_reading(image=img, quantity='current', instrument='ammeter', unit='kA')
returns 1.5 kA
